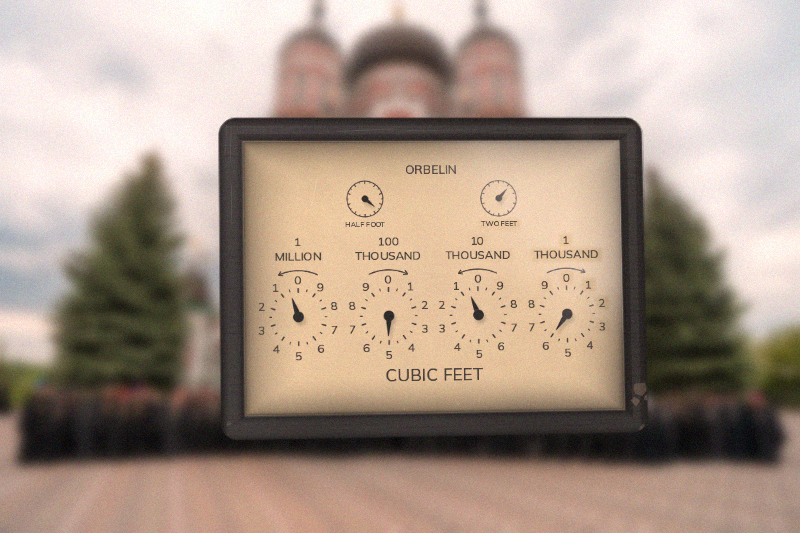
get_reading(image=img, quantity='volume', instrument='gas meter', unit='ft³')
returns 50600 ft³
